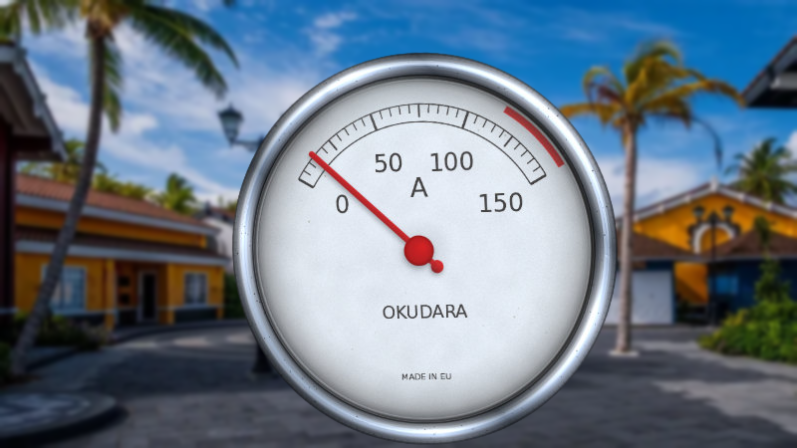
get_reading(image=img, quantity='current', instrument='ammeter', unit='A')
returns 15 A
